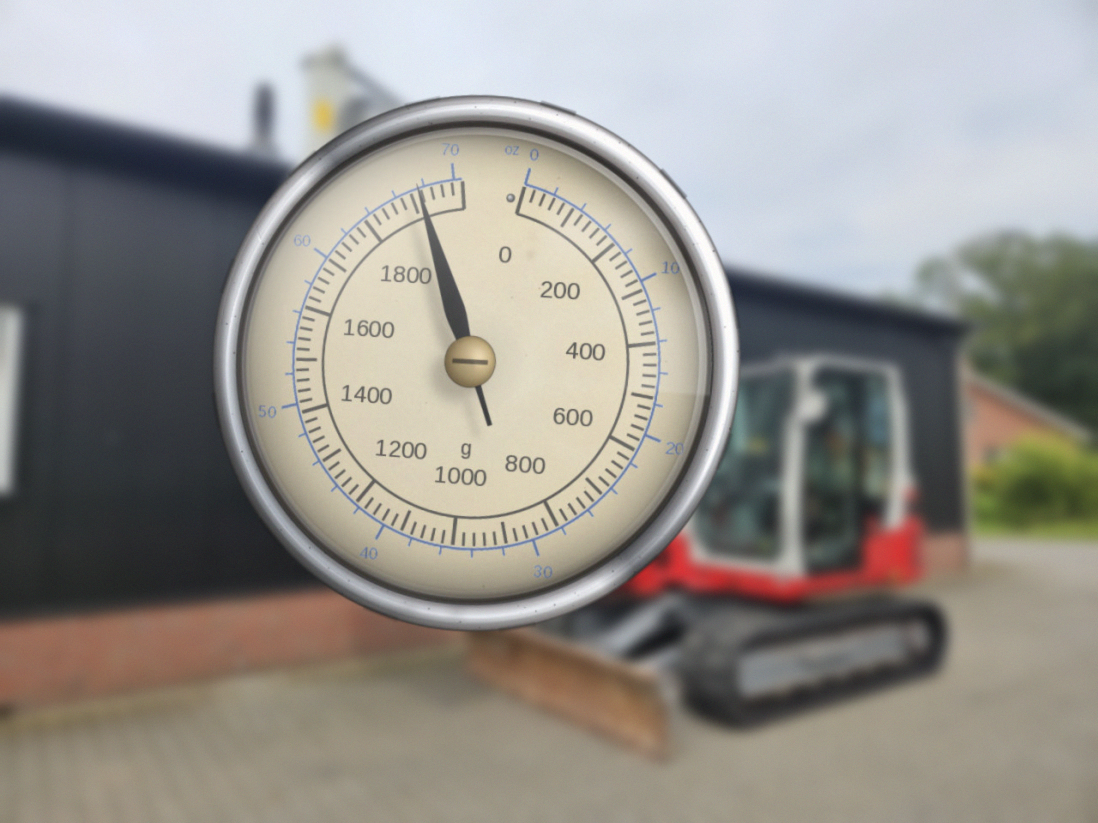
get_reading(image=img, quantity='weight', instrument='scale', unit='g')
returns 1920 g
